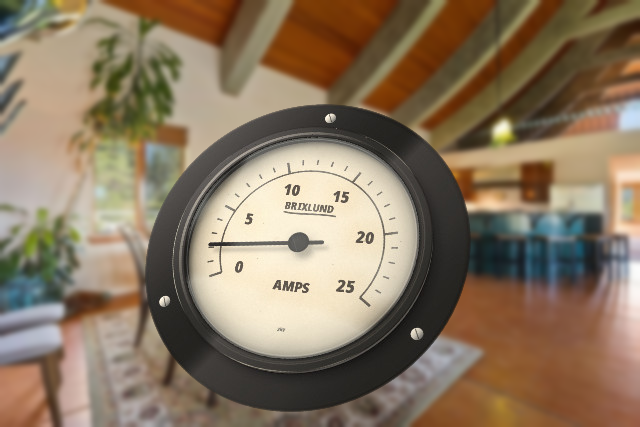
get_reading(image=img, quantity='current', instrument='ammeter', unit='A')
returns 2 A
